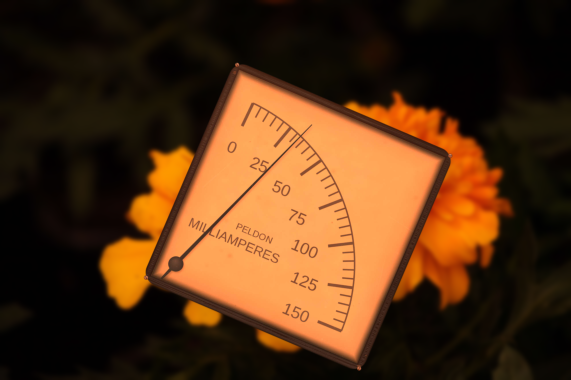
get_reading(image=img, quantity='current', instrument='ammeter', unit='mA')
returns 32.5 mA
